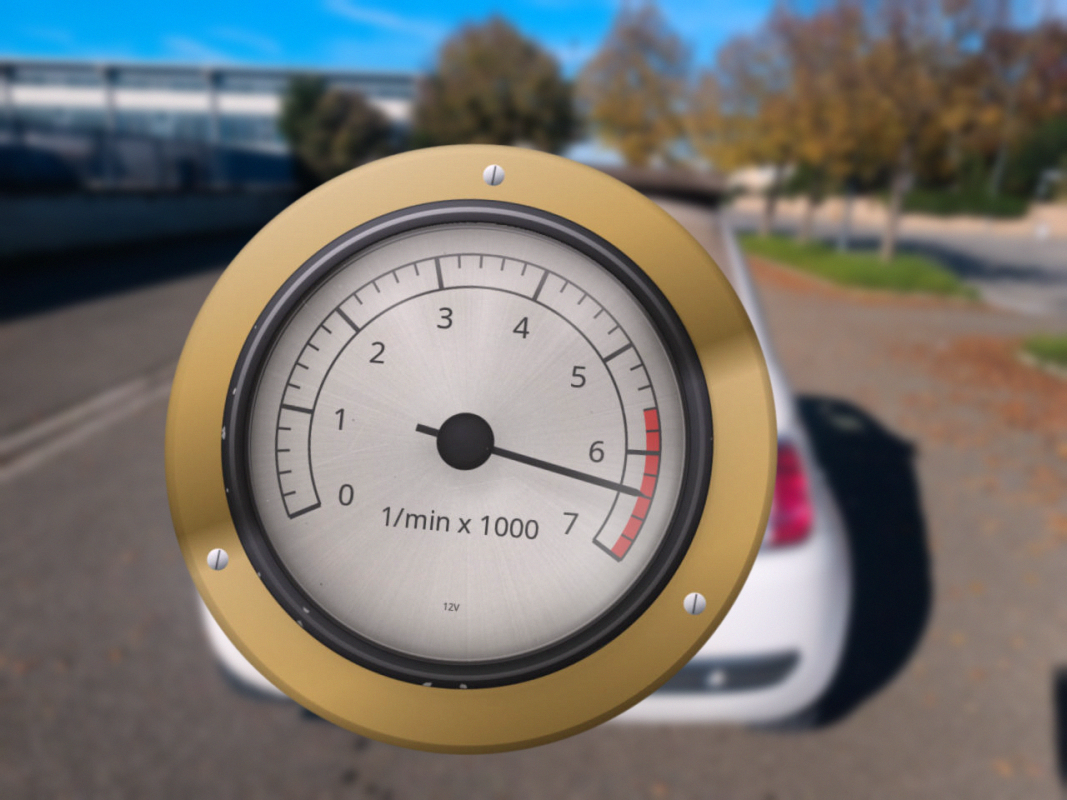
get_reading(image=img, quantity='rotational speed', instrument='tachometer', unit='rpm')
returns 6400 rpm
